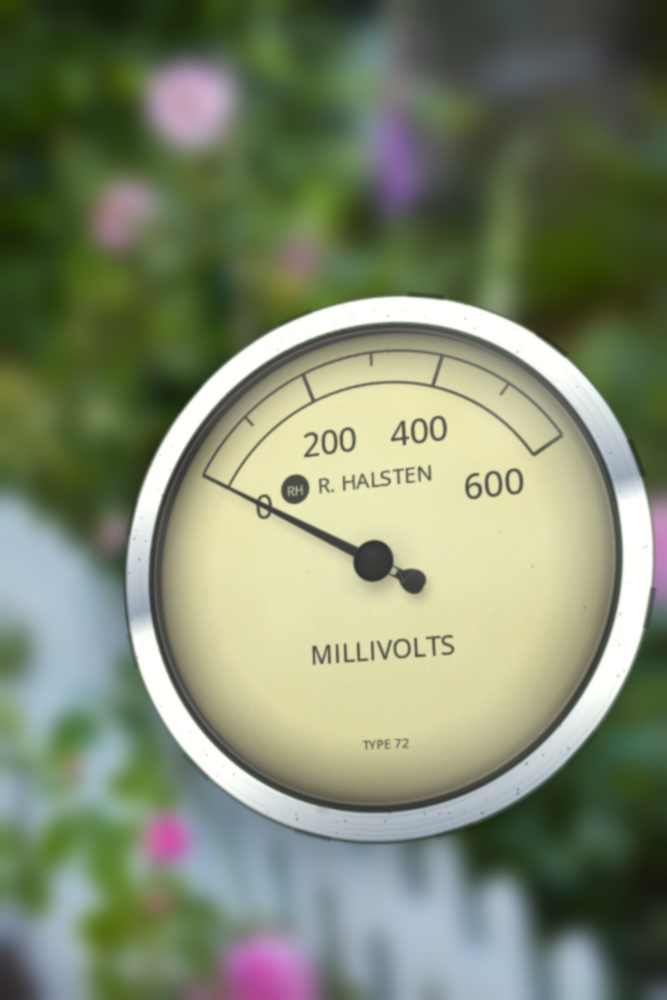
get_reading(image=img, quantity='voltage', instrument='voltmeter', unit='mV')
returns 0 mV
